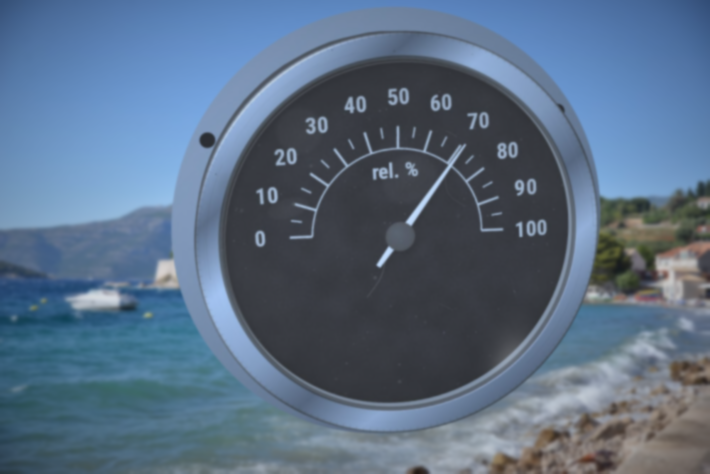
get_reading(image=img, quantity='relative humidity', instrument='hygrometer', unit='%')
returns 70 %
